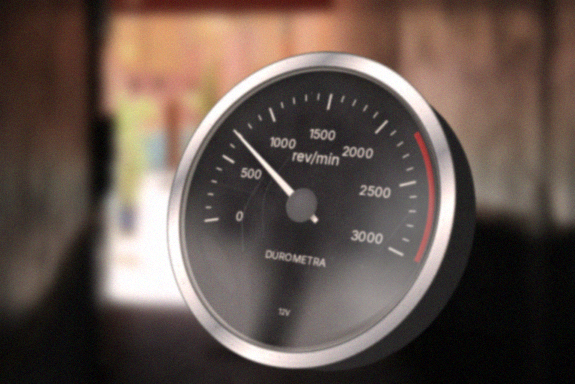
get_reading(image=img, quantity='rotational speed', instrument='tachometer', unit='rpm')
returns 700 rpm
